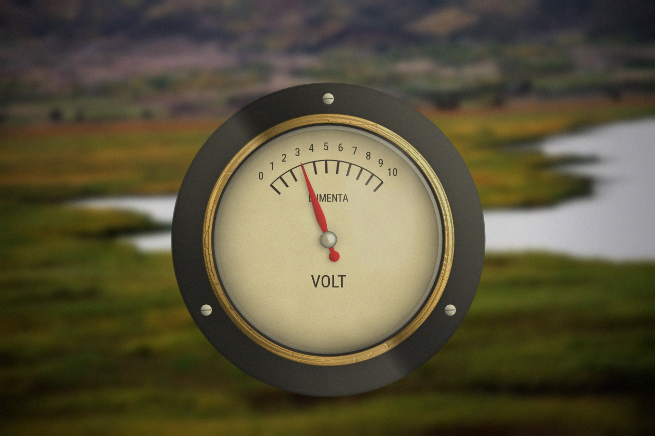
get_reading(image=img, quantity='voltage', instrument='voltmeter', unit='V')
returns 3 V
